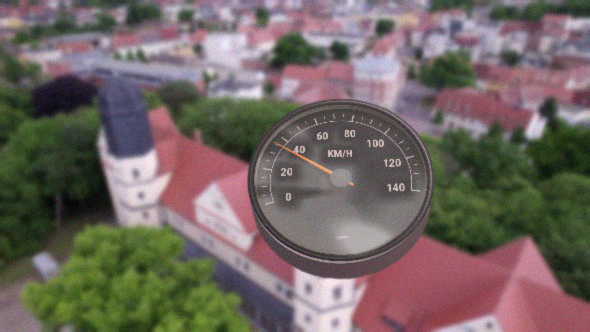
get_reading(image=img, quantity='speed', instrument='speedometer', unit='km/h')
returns 35 km/h
